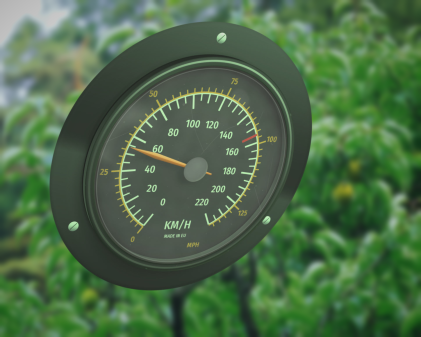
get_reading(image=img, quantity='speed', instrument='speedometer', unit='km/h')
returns 55 km/h
